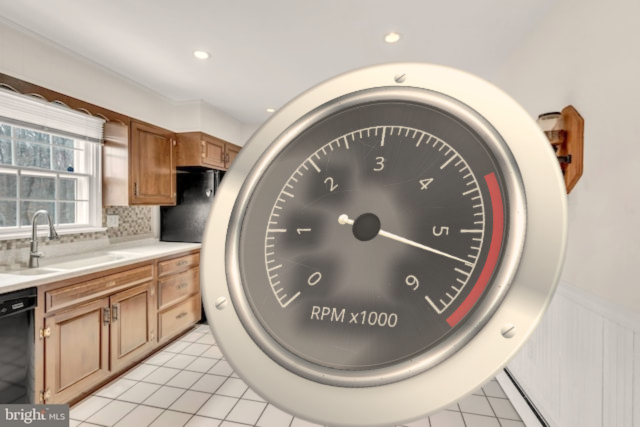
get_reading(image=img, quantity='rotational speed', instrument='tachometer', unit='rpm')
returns 5400 rpm
